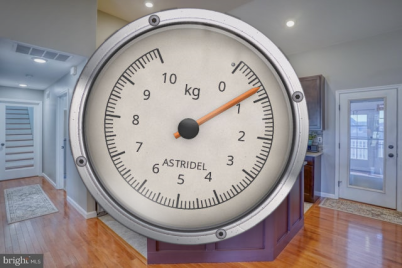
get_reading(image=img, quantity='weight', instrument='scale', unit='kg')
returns 0.7 kg
